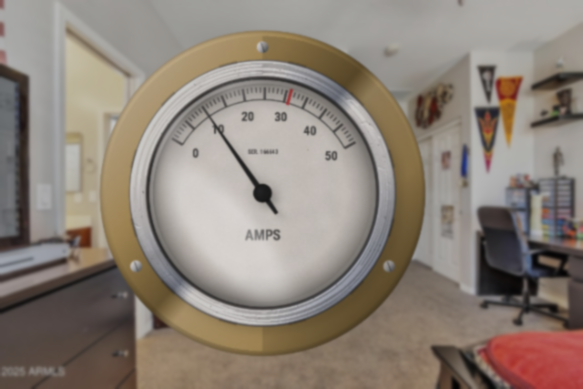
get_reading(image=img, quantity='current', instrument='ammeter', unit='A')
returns 10 A
